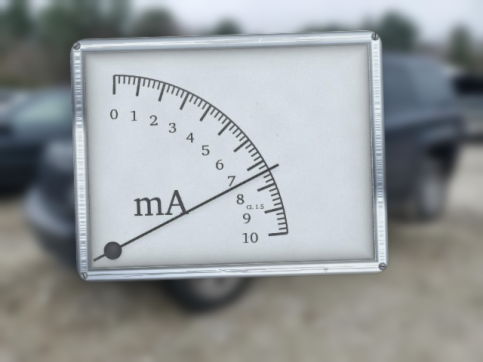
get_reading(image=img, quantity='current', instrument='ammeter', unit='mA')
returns 7.4 mA
